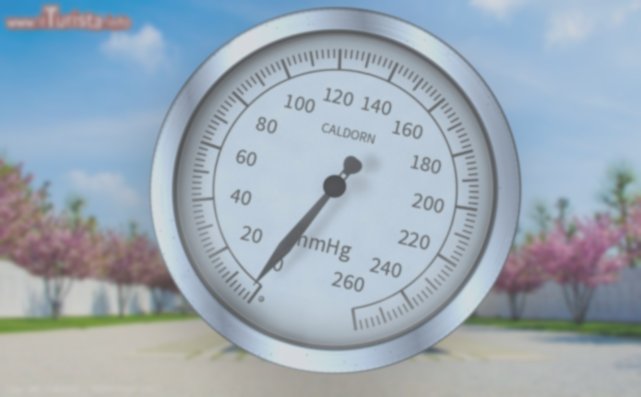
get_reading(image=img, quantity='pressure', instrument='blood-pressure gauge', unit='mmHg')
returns 2 mmHg
